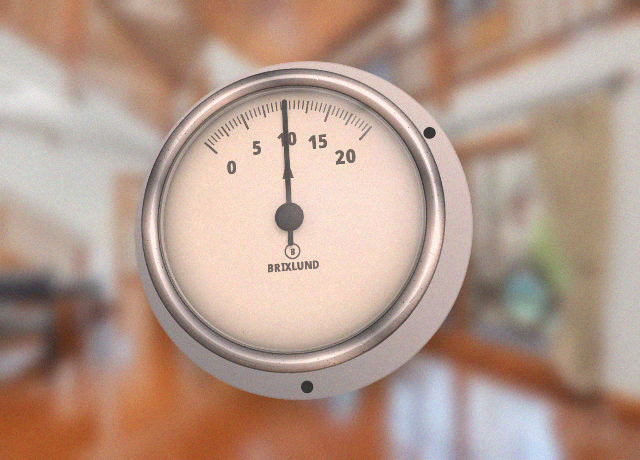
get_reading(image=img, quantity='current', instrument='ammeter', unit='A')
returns 10 A
